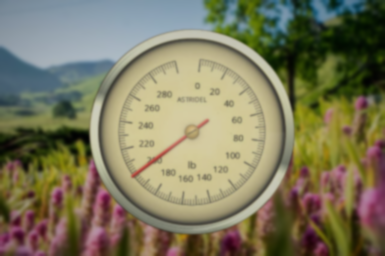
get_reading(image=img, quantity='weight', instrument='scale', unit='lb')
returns 200 lb
